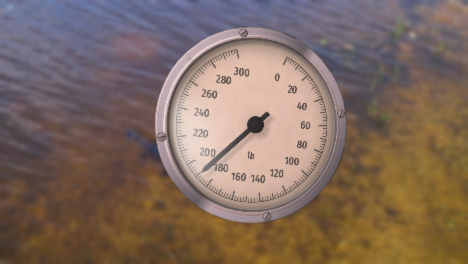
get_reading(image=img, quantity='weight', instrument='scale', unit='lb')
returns 190 lb
